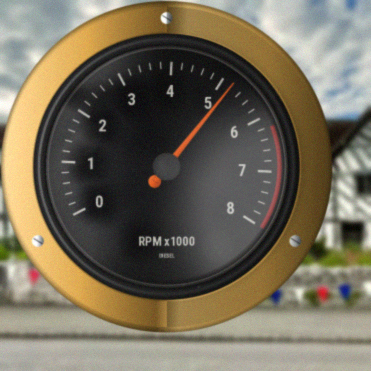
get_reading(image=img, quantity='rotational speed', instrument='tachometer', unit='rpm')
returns 5200 rpm
